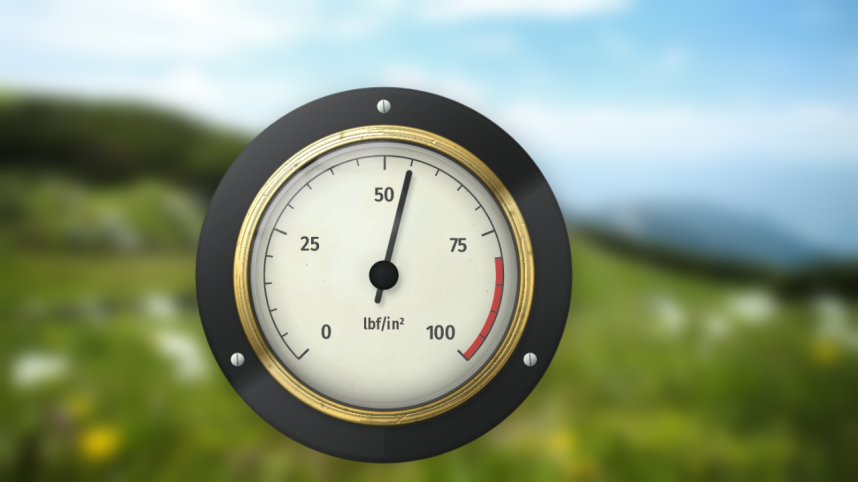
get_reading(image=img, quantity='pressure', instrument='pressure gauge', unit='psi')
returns 55 psi
